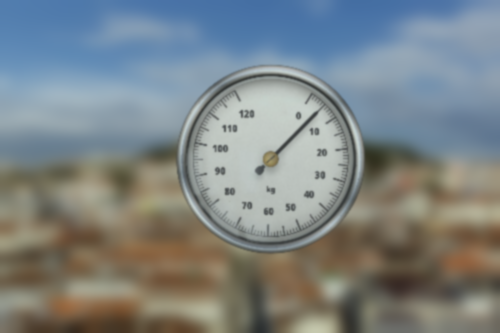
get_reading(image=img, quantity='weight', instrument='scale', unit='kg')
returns 5 kg
